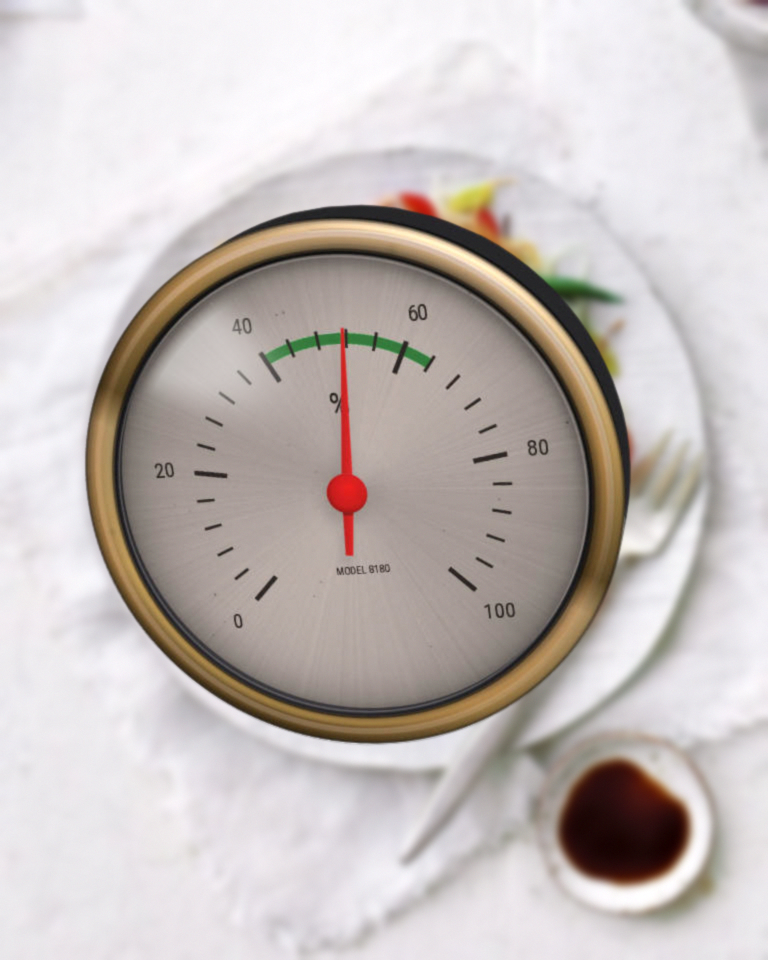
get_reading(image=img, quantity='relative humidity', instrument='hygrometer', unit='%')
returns 52 %
